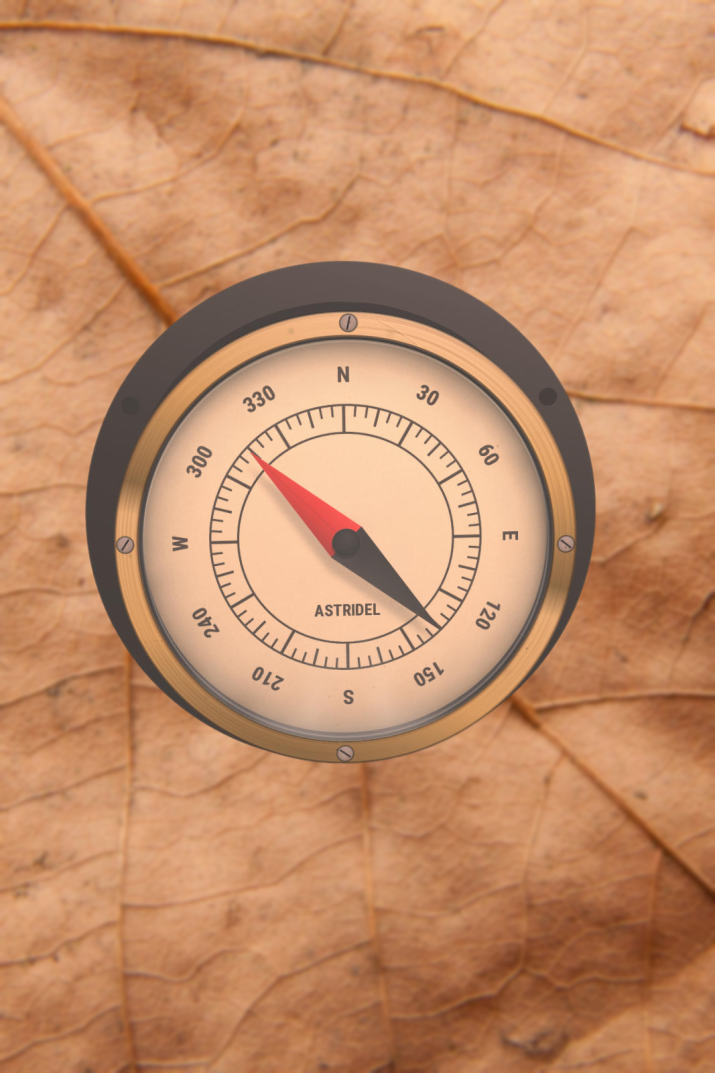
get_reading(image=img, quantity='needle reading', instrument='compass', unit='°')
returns 315 °
